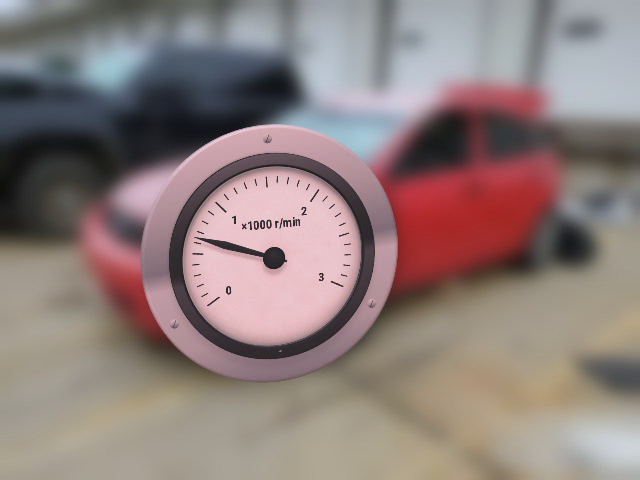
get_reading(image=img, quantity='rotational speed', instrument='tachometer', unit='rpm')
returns 650 rpm
